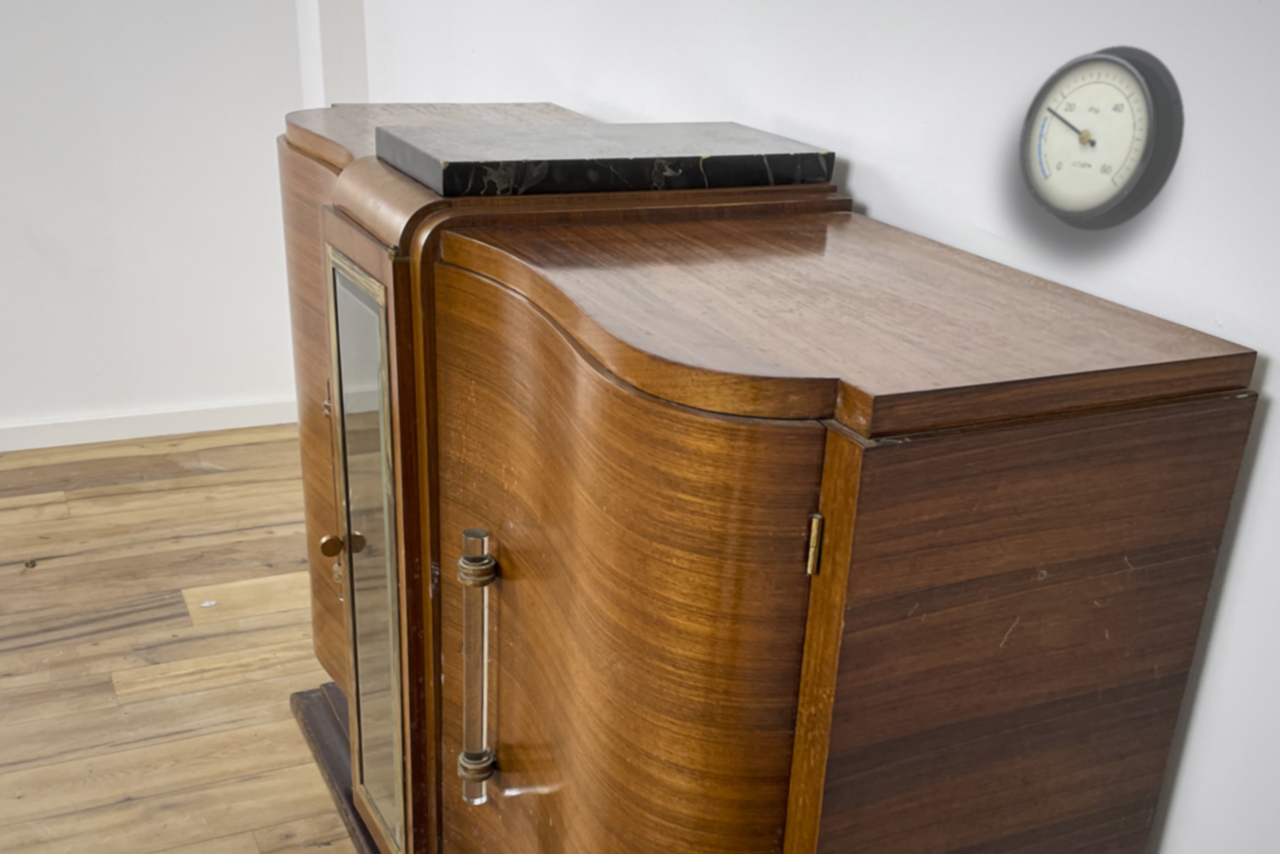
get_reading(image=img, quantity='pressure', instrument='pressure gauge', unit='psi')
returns 16 psi
